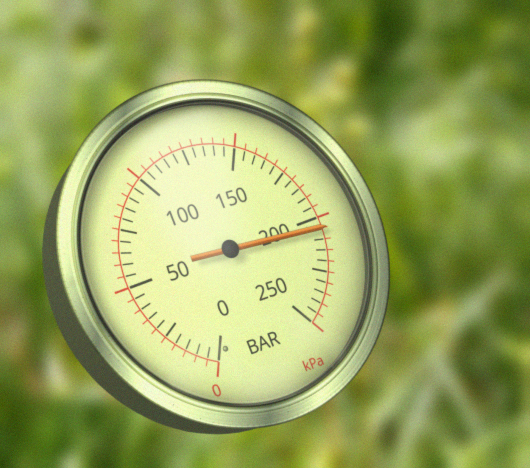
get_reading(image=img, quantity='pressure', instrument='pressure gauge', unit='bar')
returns 205 bar
